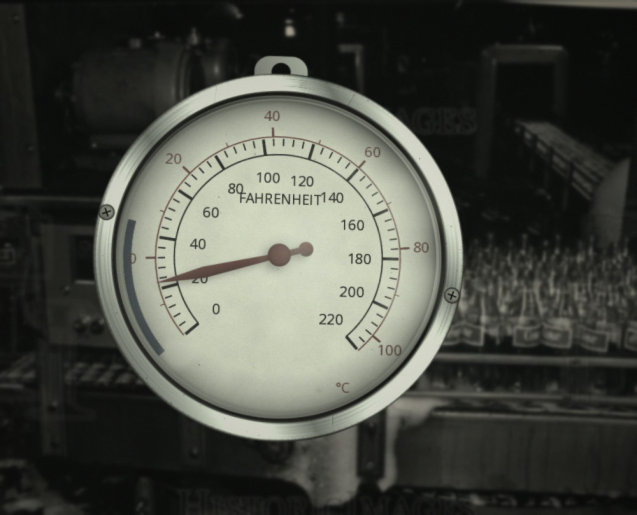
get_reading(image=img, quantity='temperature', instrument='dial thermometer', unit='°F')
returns 22 °F
